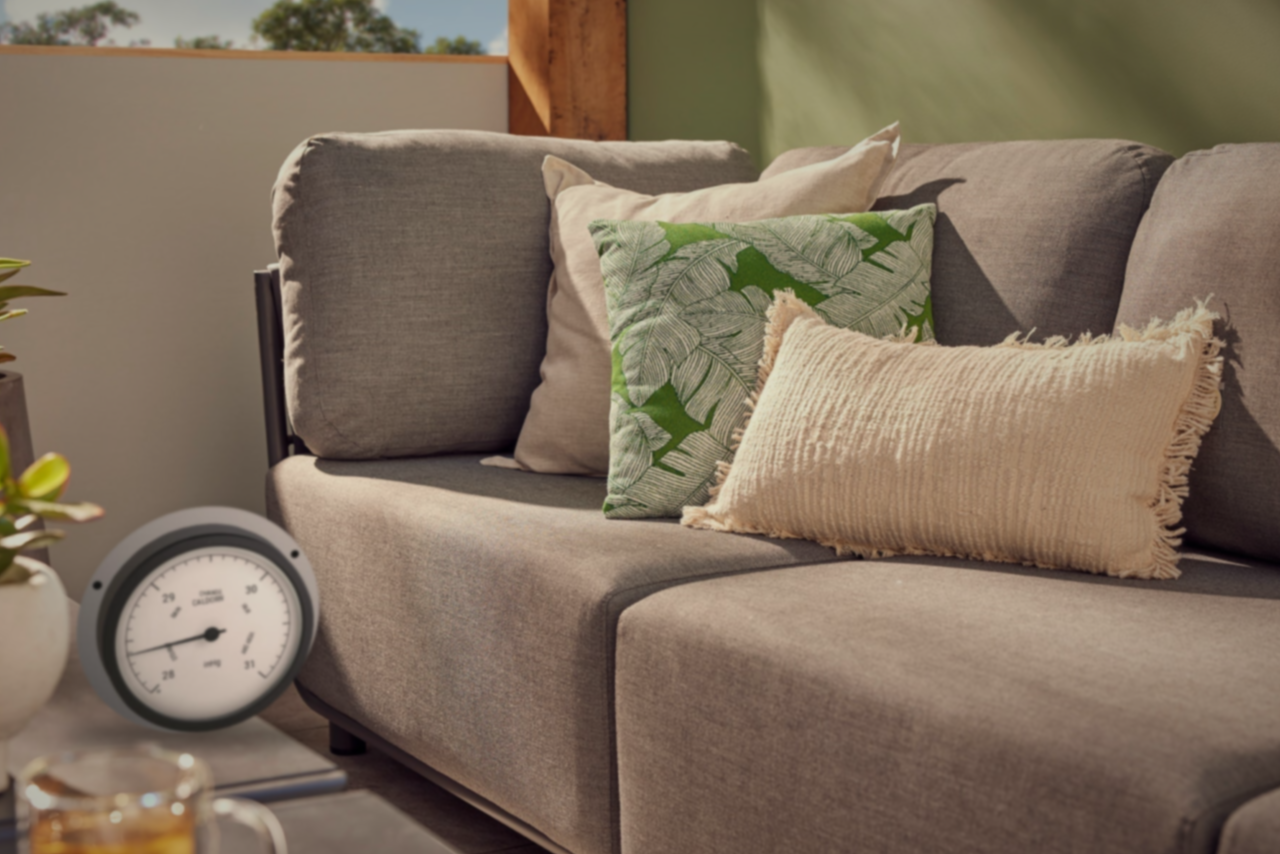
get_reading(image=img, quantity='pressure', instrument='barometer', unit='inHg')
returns 28.4 inHg
